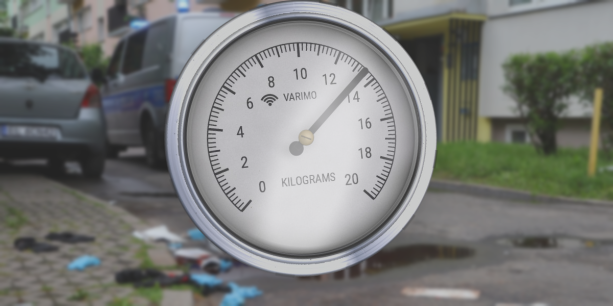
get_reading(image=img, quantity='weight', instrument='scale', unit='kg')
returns 13.4 kg
